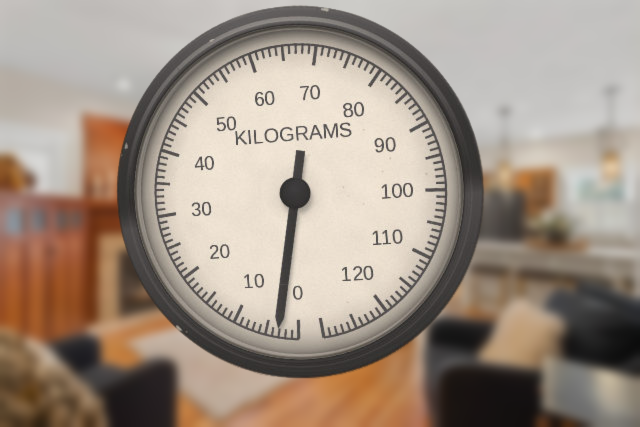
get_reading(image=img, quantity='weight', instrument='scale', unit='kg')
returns 3 kg
